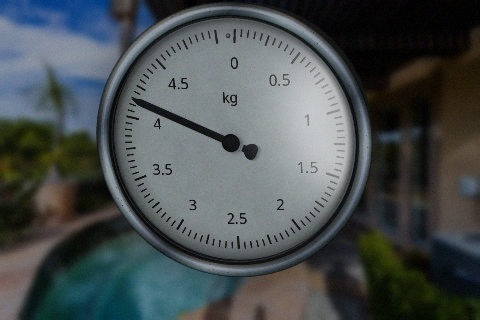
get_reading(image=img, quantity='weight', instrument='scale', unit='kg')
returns 4.15 kg
